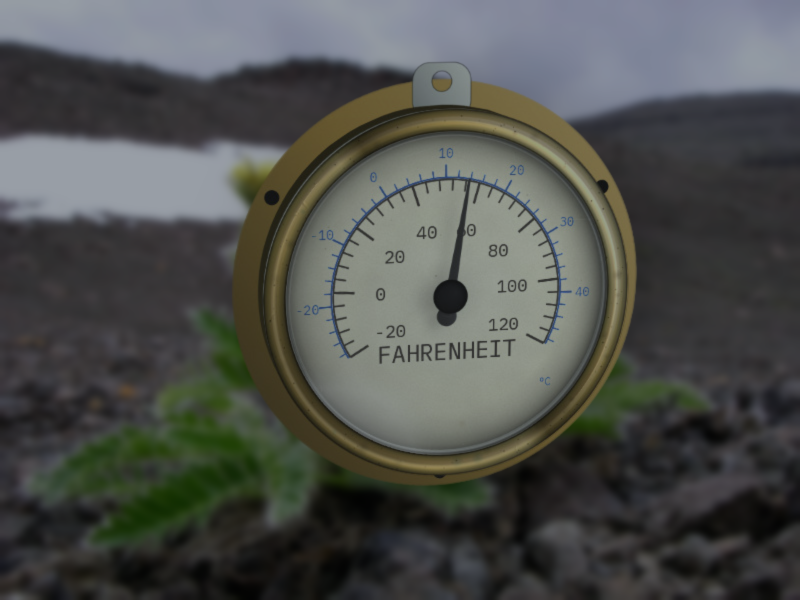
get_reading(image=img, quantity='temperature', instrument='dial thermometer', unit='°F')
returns 56 °F
